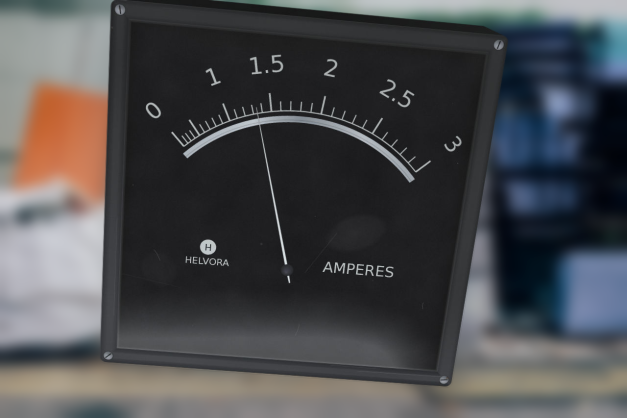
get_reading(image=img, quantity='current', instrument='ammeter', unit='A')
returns 1.35 A
